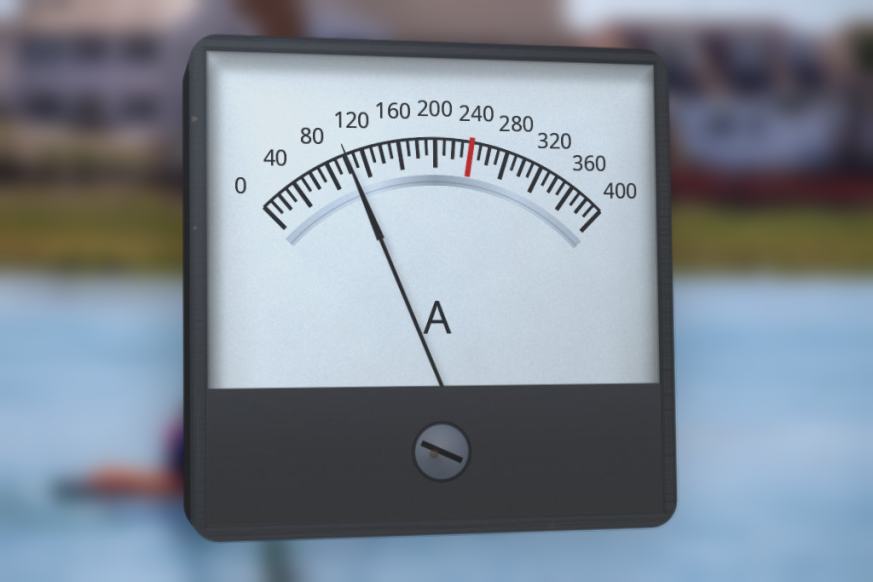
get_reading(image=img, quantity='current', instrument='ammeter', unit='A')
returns 100 A
